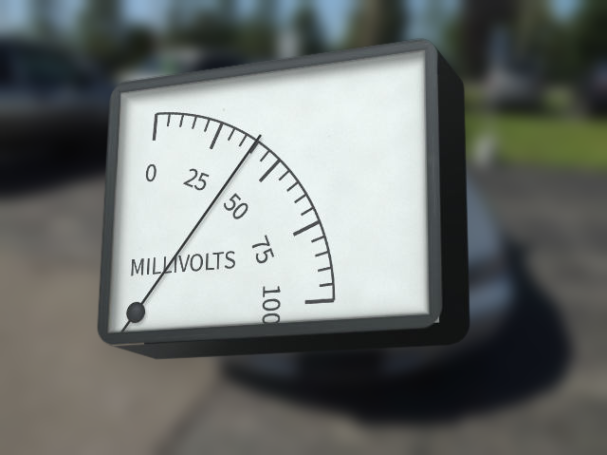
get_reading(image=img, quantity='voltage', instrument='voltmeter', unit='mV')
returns 40 mV
